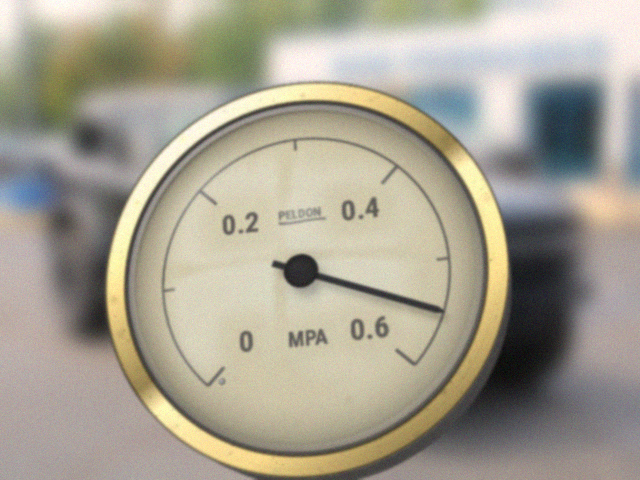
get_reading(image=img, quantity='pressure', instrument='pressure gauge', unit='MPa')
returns 0.55 MPa
